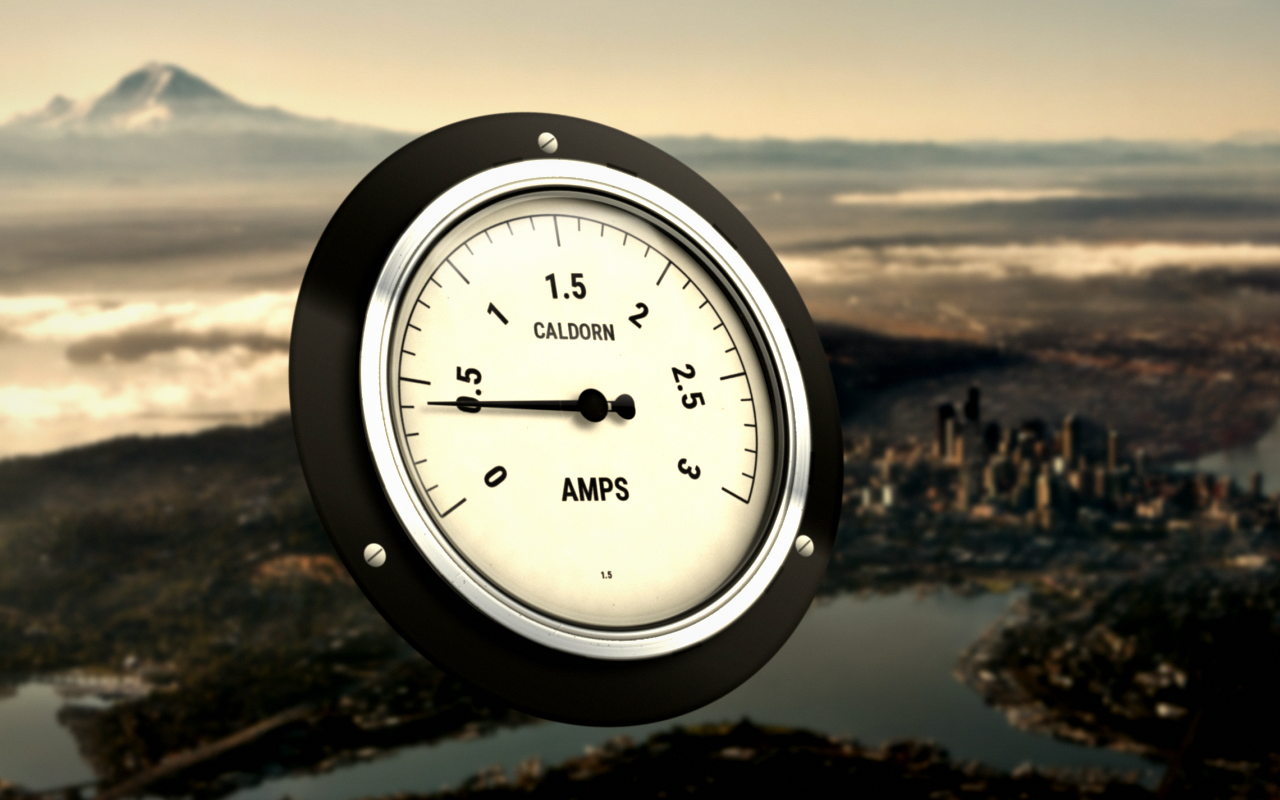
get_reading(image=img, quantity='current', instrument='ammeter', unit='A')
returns 0.4 A
